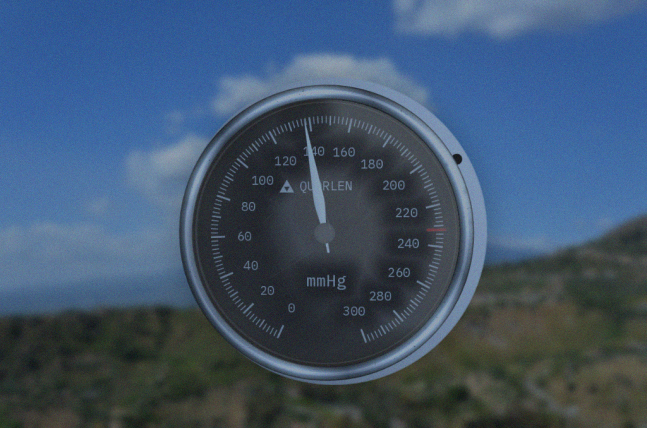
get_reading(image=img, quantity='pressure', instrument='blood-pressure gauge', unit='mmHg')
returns 138 mmHg
